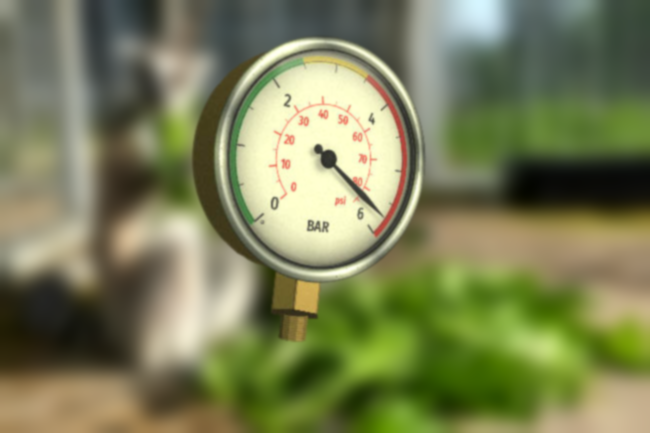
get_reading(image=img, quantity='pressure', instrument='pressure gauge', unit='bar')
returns 5.75 bar
